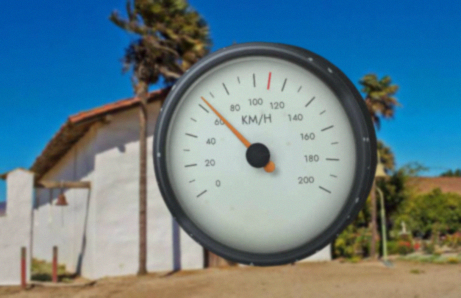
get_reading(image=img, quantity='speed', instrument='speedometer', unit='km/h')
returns 65 km/h
